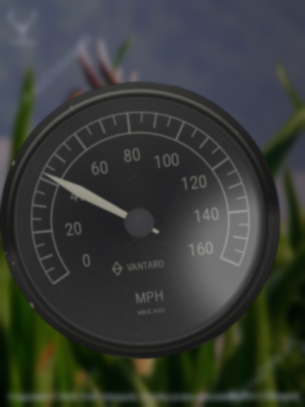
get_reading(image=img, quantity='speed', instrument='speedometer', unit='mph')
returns 42.5 mph
